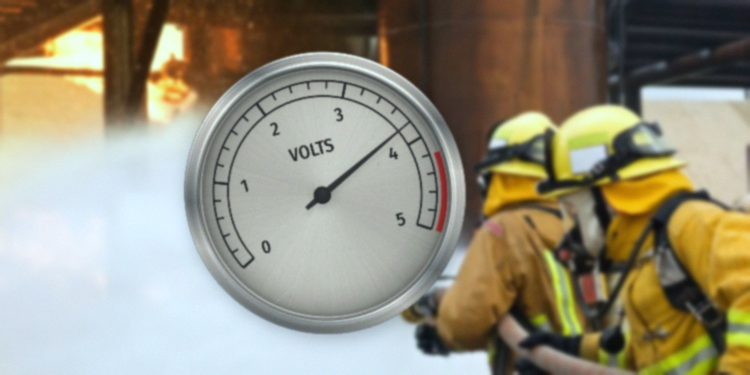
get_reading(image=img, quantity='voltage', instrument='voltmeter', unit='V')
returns 3.8 V
